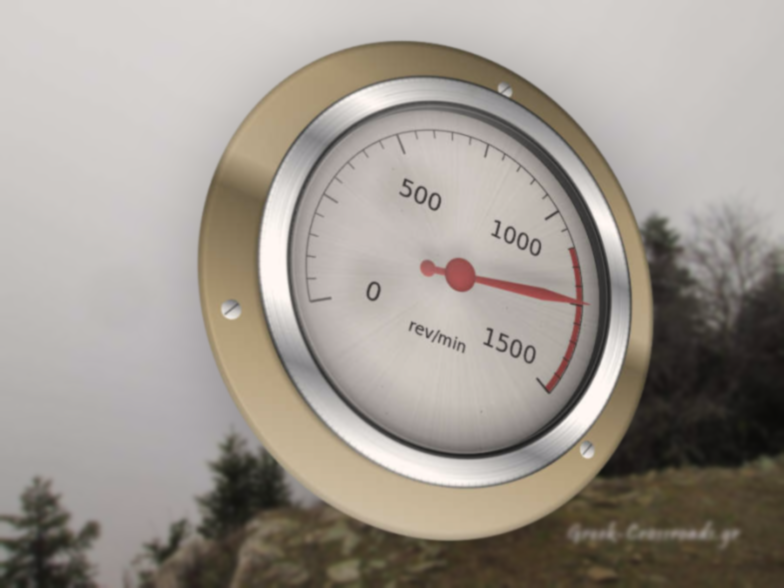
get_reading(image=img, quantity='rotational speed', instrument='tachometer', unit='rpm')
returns 1250 rpm
